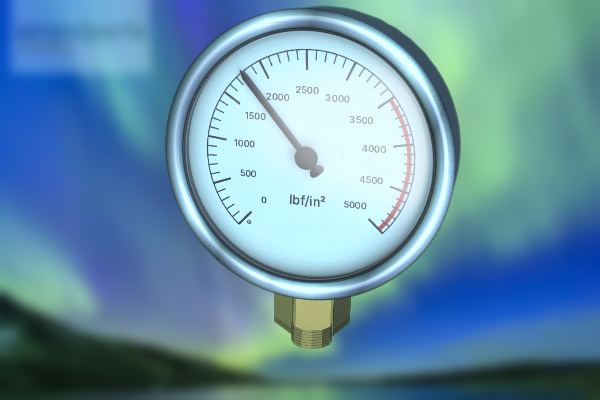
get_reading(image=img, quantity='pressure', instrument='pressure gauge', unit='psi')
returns 1800 psi
